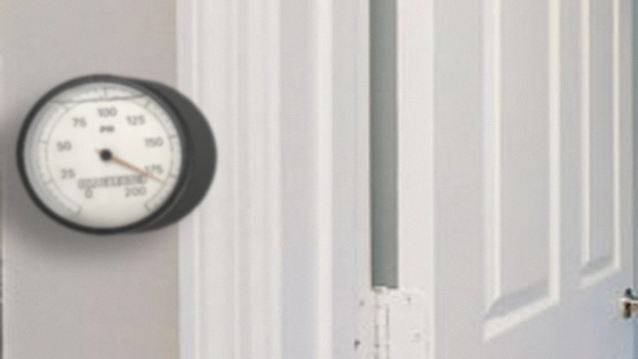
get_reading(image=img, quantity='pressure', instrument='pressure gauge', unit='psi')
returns 180 psi
